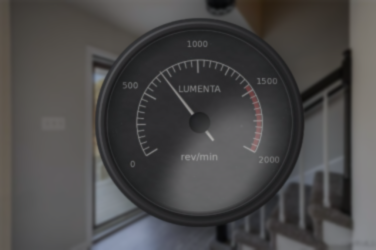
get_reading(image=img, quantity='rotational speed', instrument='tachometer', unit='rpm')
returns 700 rpm
